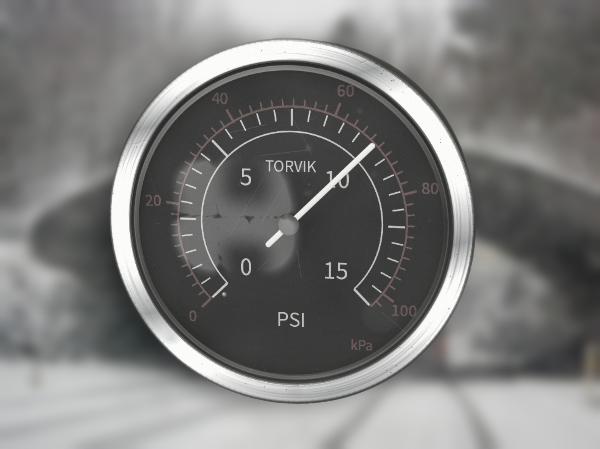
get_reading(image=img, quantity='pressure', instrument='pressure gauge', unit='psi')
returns 10 psi
